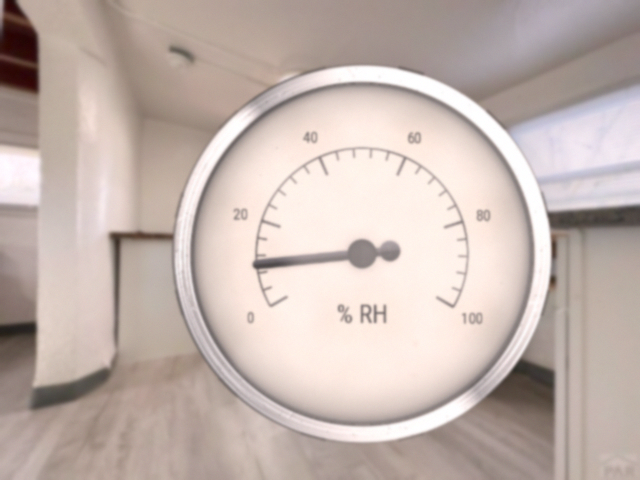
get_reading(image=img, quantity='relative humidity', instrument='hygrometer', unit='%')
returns 10 %
